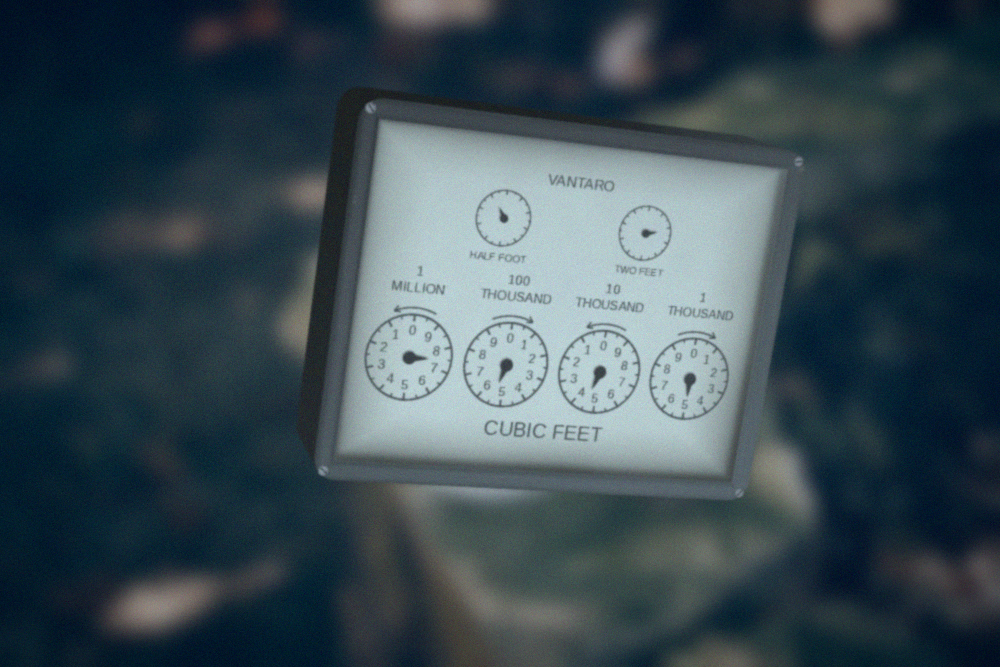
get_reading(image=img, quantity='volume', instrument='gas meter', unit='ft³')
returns 754500 ft³
